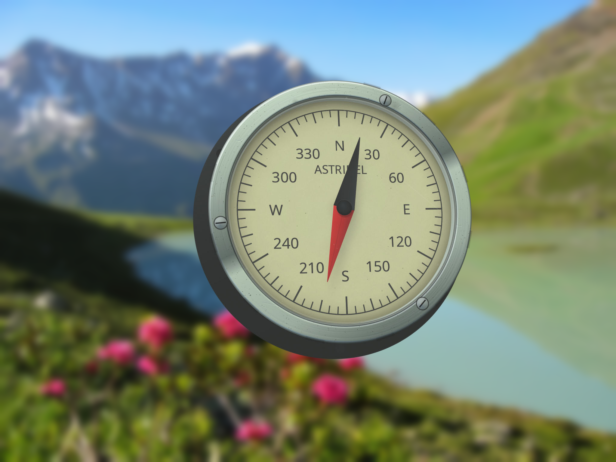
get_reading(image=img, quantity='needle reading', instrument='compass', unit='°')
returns 195 °
